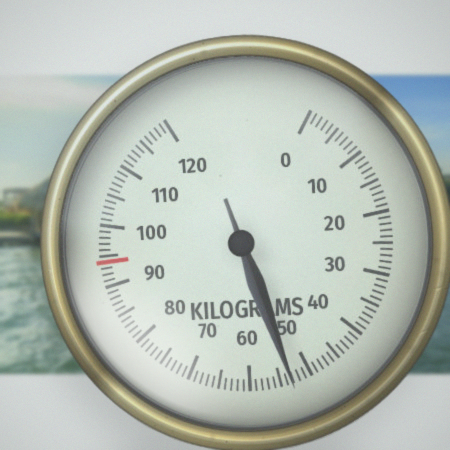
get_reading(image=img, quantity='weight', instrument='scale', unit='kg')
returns 53 kg
